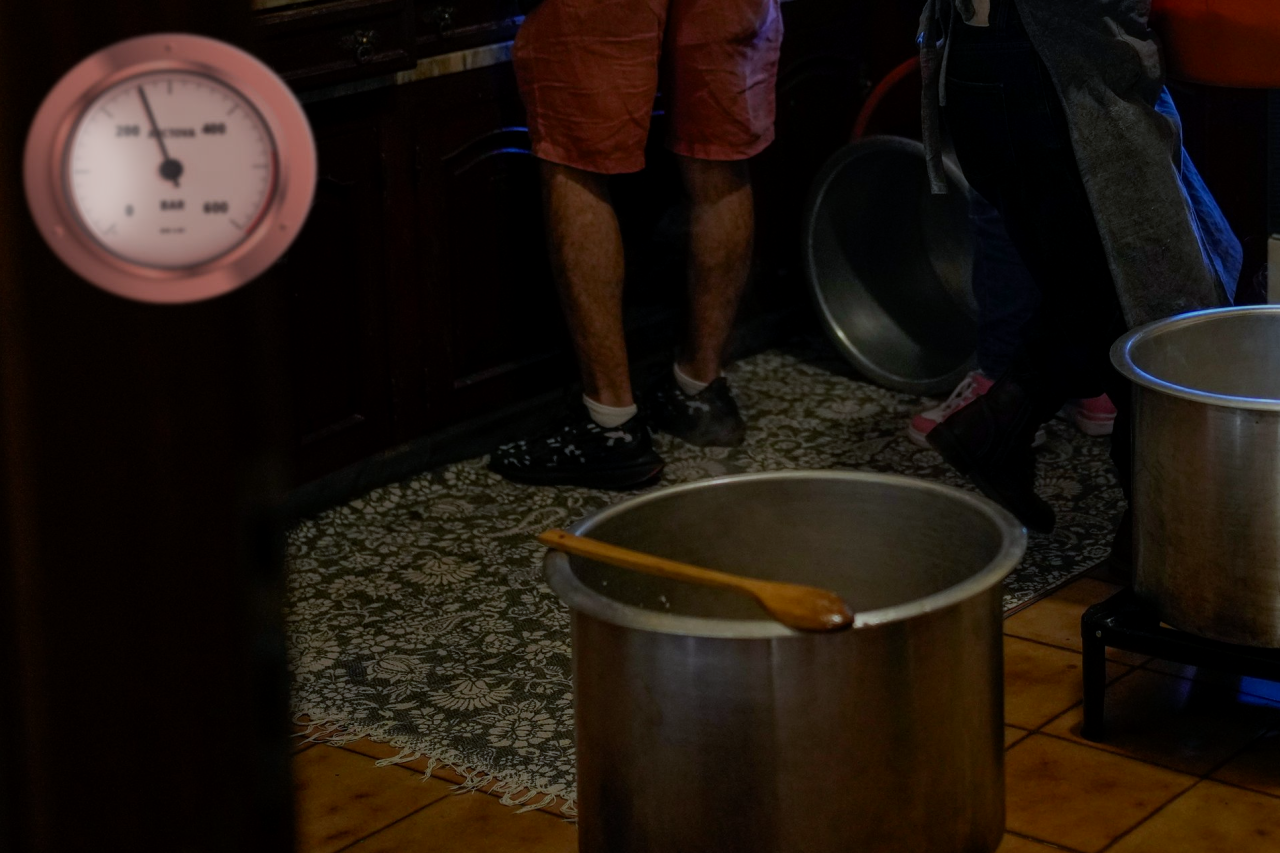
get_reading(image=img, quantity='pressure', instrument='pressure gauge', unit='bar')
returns 260 bar
